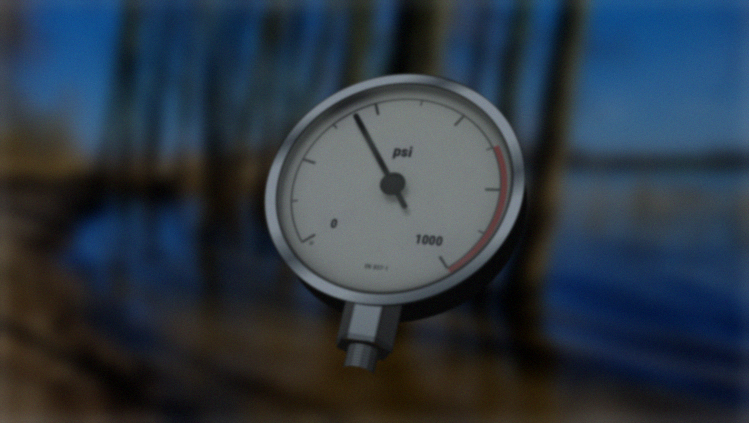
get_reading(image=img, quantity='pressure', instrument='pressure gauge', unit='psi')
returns 350 psi
